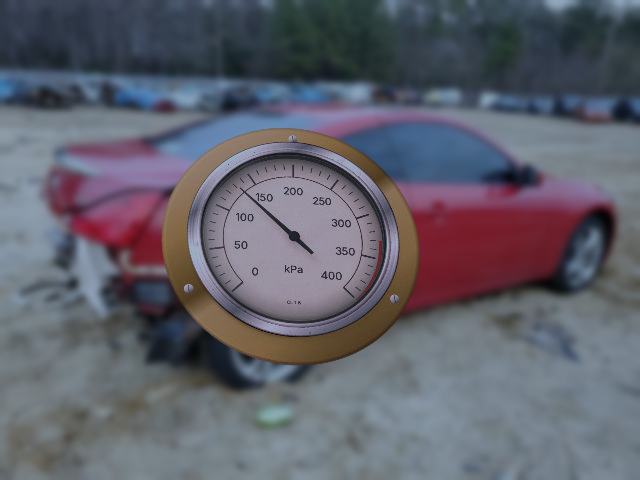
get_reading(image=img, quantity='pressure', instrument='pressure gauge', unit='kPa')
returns 130 kPa
